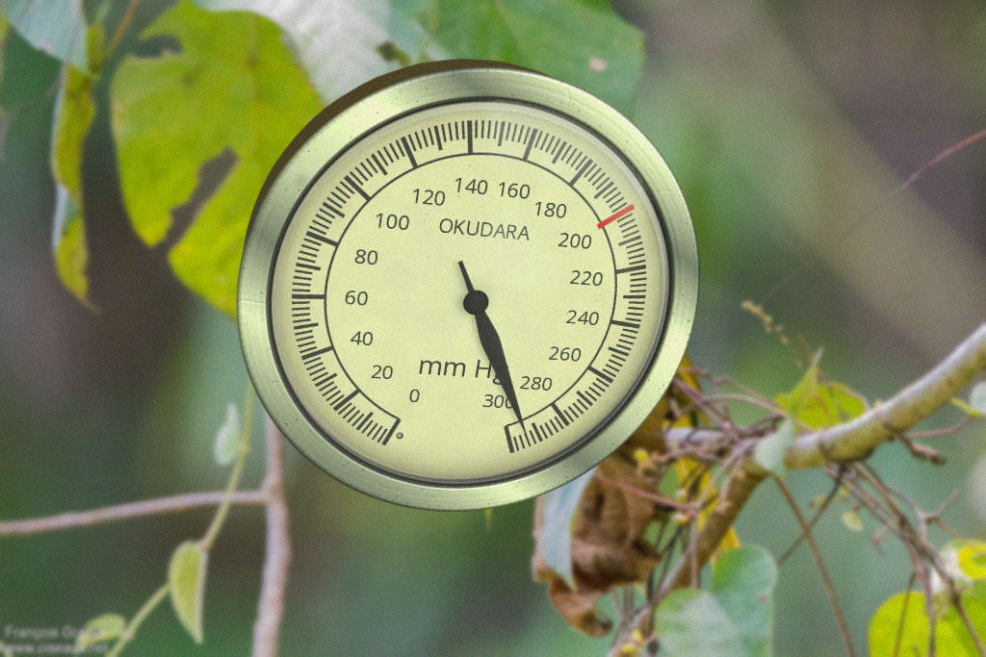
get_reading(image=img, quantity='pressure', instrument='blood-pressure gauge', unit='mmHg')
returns 294 mmHg
